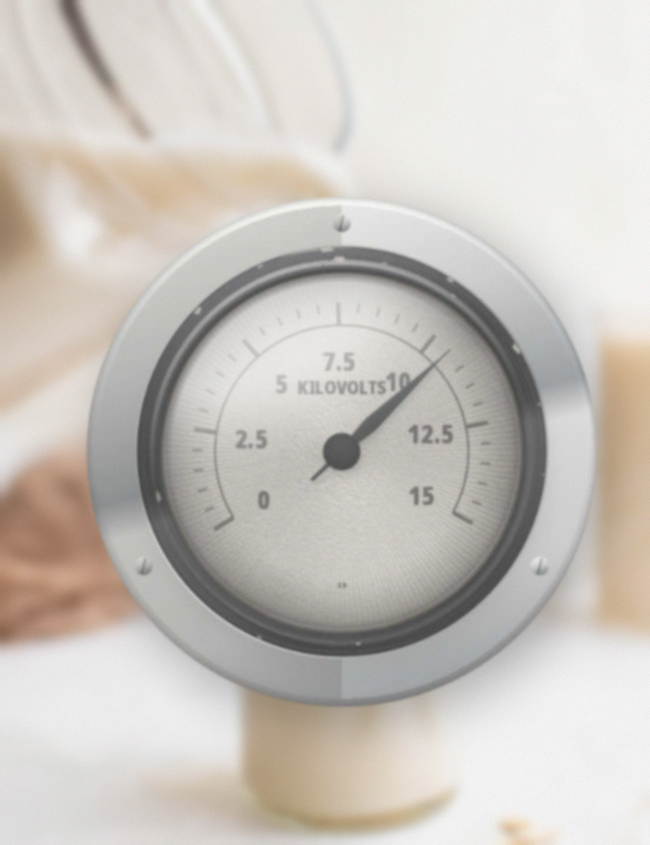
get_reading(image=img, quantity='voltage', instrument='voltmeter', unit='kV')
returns 10.5 kV
